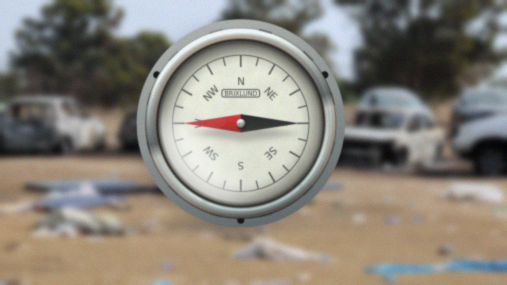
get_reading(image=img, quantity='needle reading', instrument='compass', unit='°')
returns 270 °
